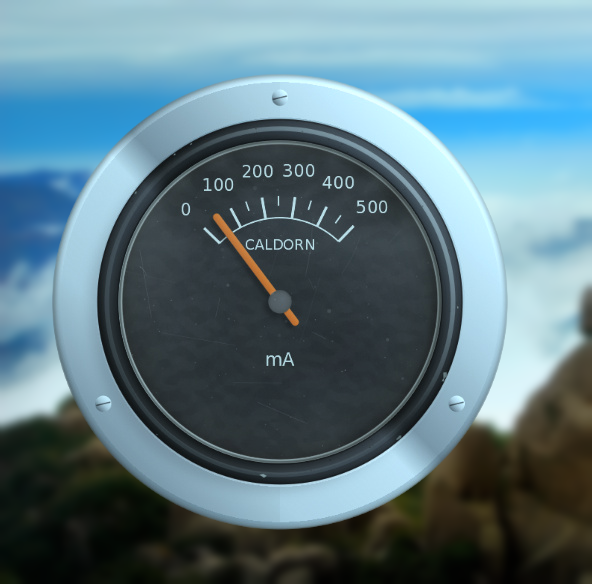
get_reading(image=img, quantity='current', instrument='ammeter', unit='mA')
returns 50 mA
